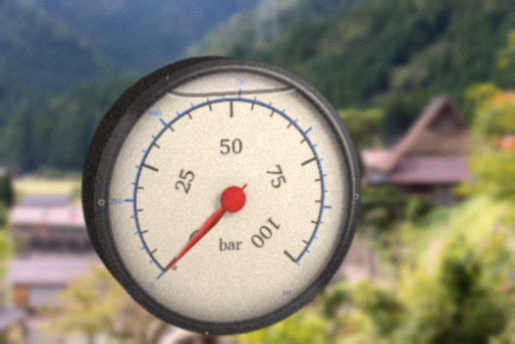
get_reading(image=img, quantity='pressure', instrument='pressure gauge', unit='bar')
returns 0 bar
